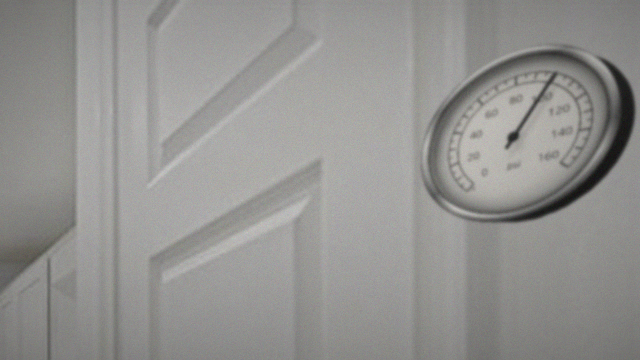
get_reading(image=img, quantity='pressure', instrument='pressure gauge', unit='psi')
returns 100 psi
